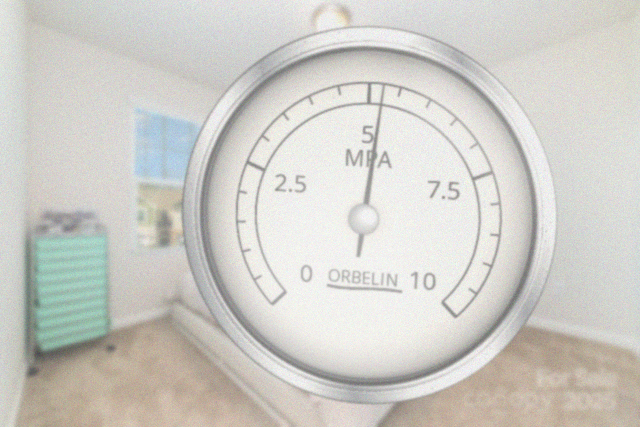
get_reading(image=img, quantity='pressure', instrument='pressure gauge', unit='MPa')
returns 5.25 MPa
